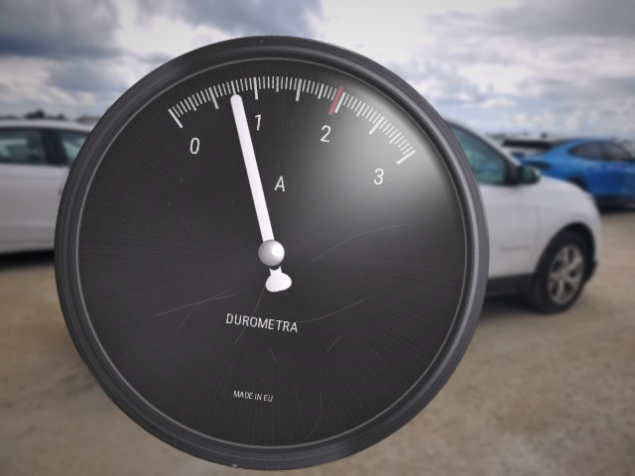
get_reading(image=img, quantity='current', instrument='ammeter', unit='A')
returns 0.75 A
